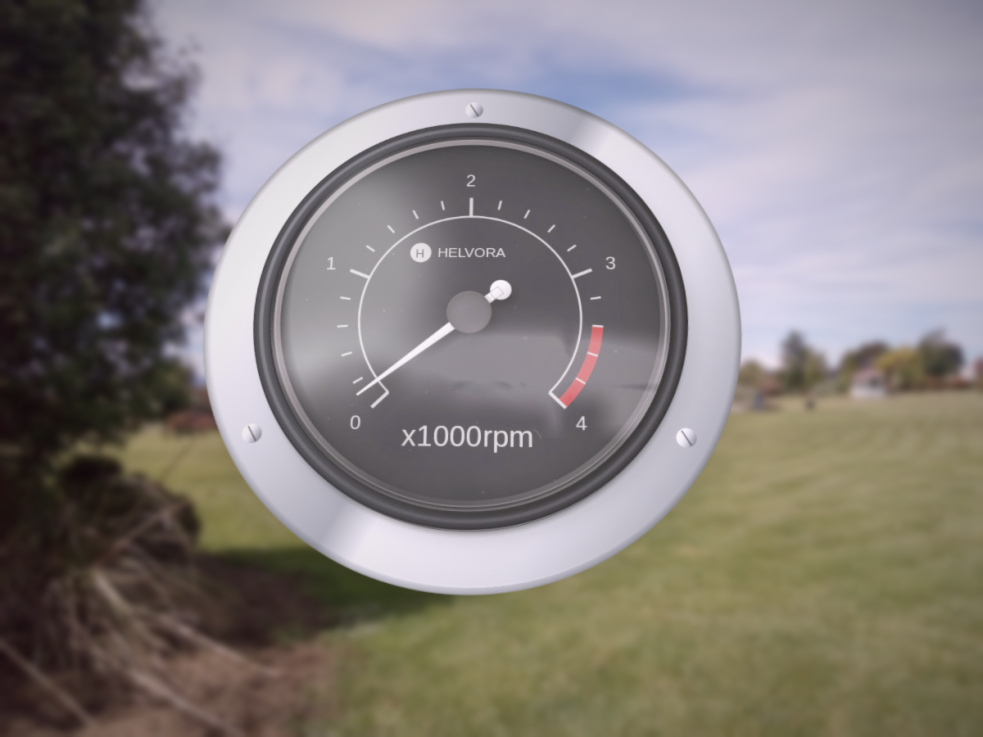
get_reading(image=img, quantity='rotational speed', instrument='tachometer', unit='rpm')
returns 100 rpm
